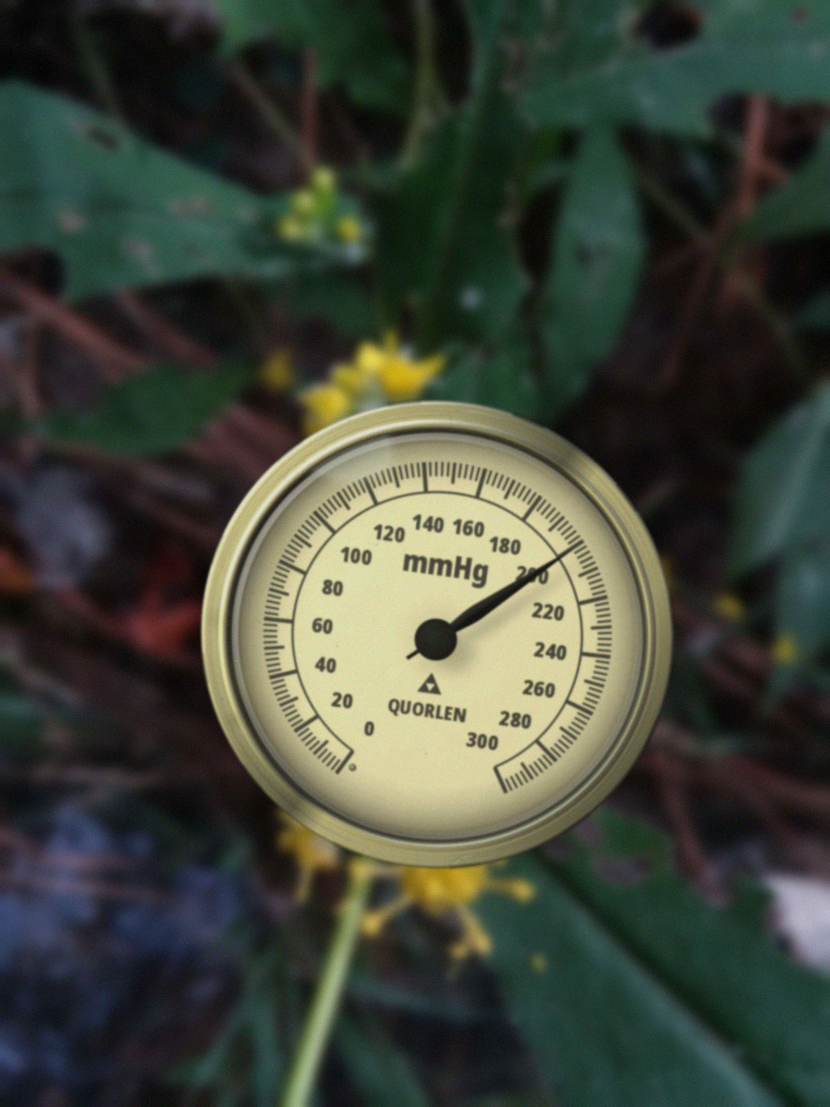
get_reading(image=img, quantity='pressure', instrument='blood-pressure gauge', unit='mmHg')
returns 200 mmHg
